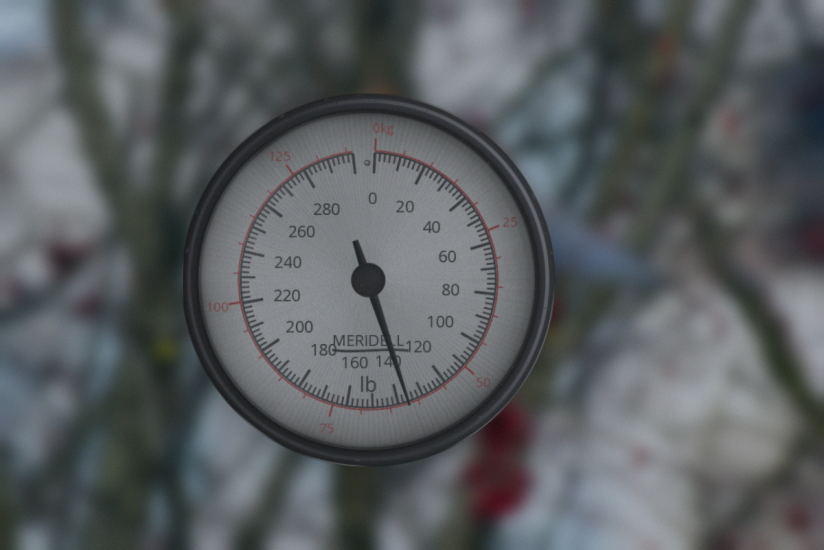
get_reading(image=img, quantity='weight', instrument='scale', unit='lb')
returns 136 lb
